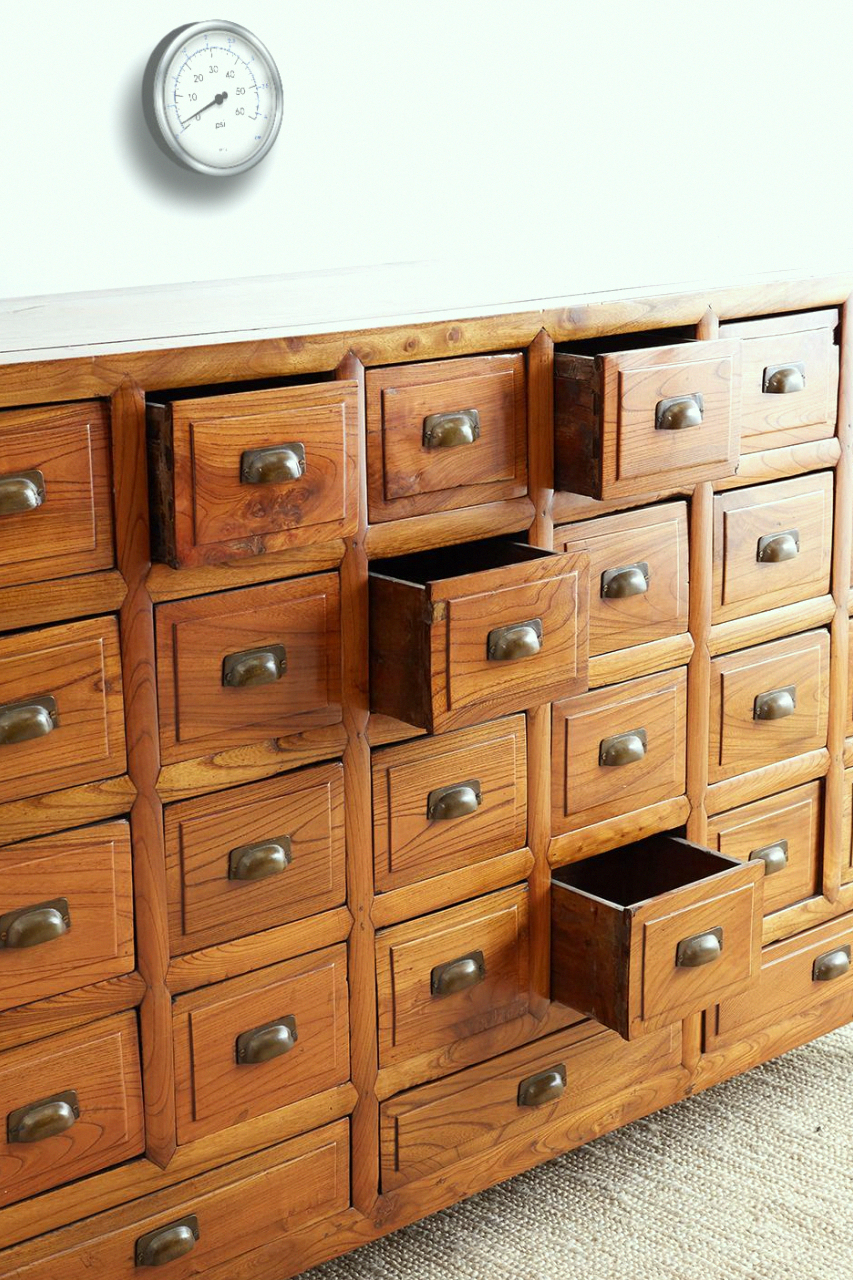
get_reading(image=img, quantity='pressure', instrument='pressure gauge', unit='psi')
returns 2 psi
